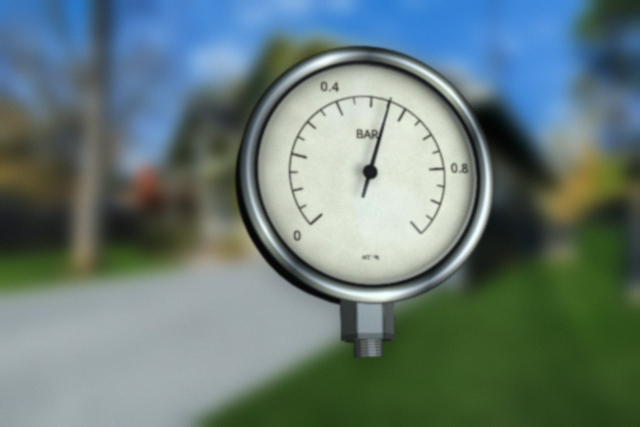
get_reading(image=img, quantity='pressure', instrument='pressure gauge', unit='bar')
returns 0.55 bar
